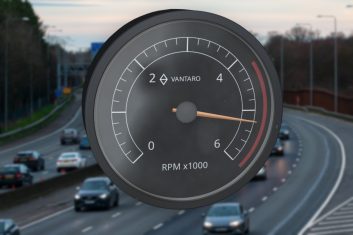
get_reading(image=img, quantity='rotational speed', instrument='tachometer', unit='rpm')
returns 5200 rpm
